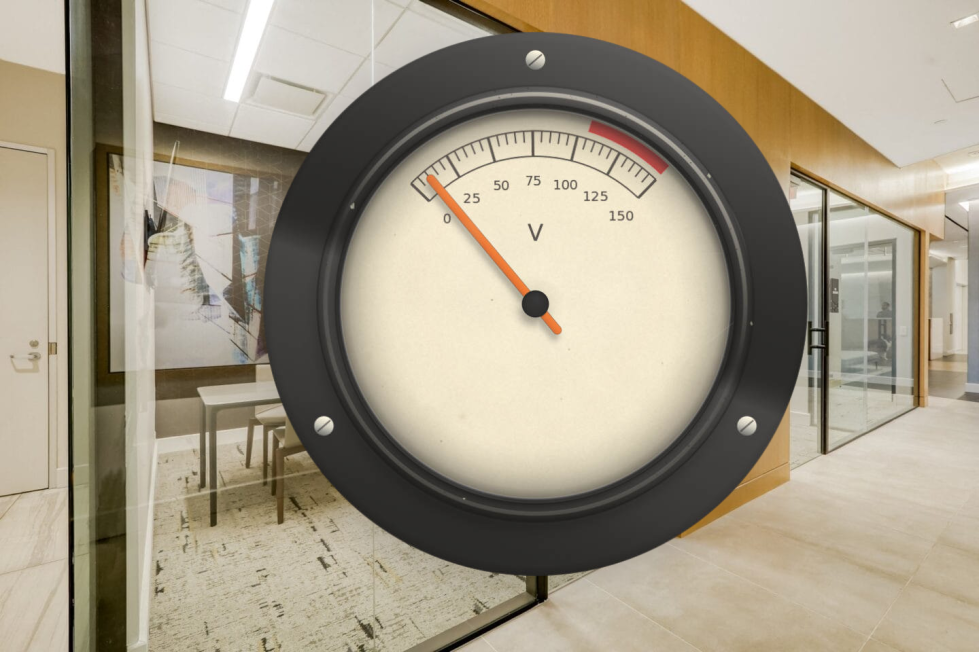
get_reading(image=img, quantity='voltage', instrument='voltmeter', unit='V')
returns 10 V
